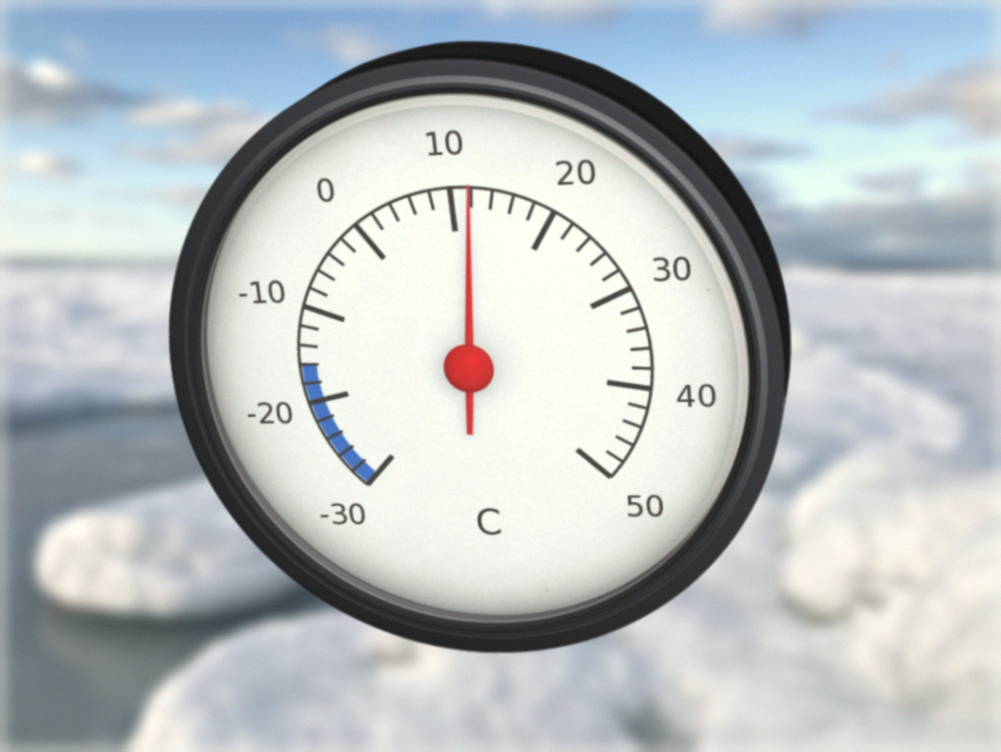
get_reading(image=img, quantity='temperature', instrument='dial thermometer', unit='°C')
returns 12 °C
